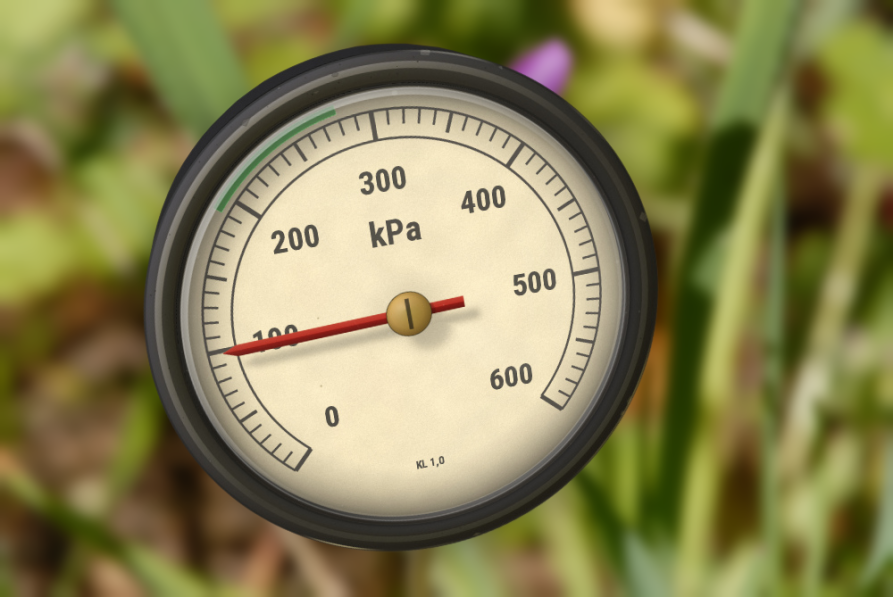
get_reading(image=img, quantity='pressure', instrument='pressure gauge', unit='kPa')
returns 100 kPa
